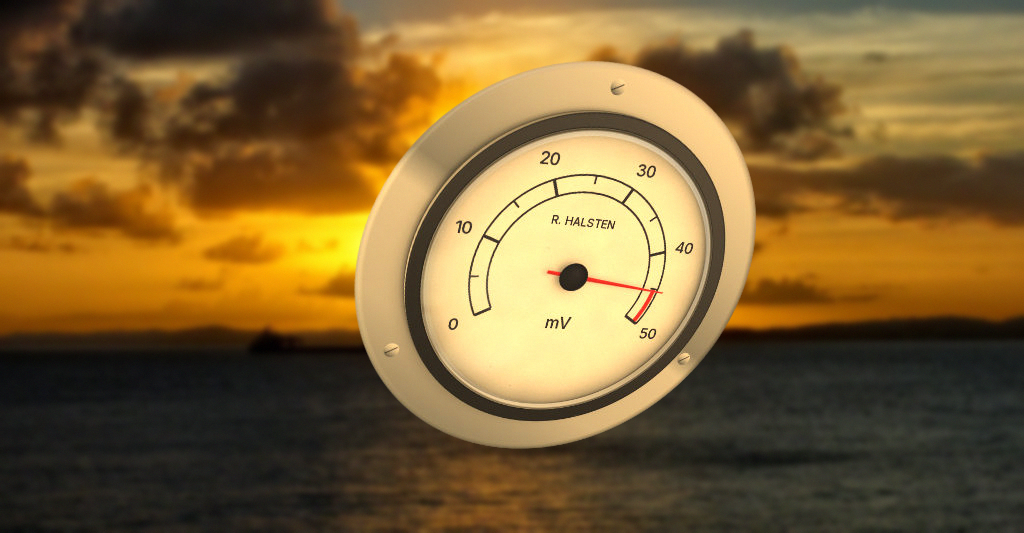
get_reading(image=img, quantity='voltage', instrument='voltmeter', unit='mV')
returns 45 mV
